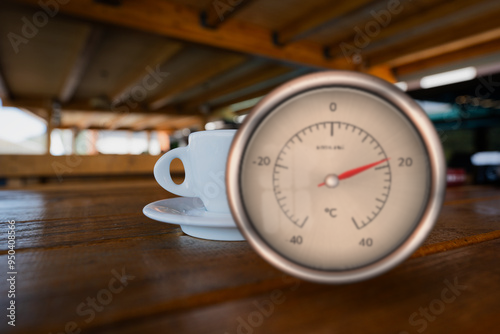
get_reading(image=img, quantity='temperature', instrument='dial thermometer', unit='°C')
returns 18 °C
